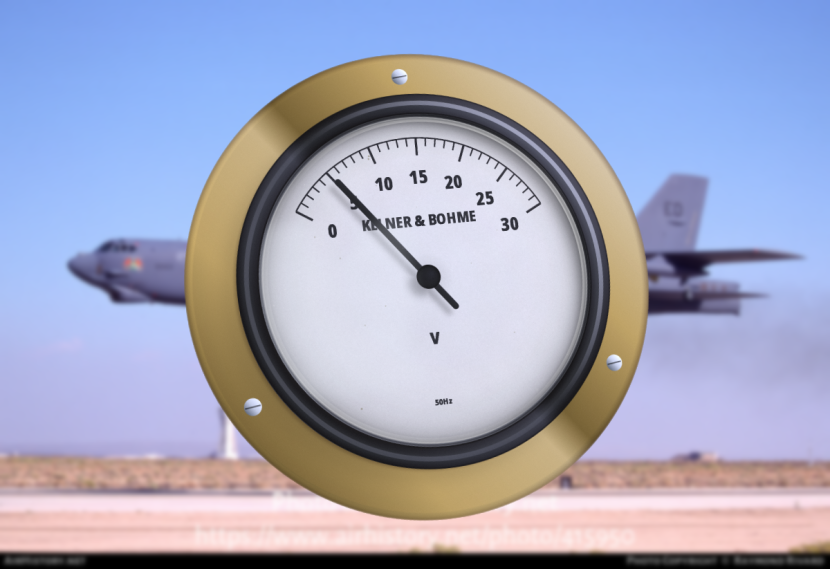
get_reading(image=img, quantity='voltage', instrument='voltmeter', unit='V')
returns 5 V
